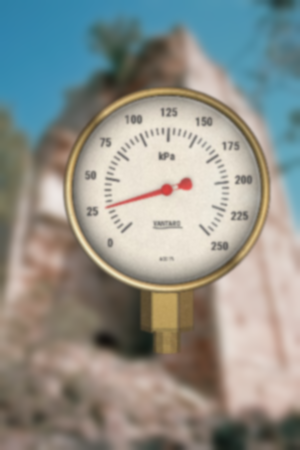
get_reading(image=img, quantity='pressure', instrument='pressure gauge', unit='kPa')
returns 25 kPa
